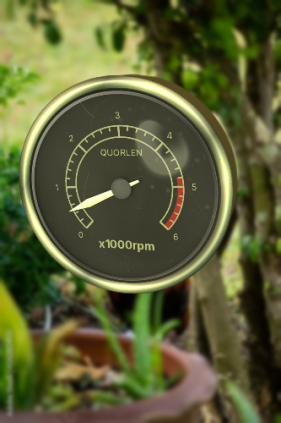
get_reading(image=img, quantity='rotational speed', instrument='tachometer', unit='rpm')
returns 500 rpm
